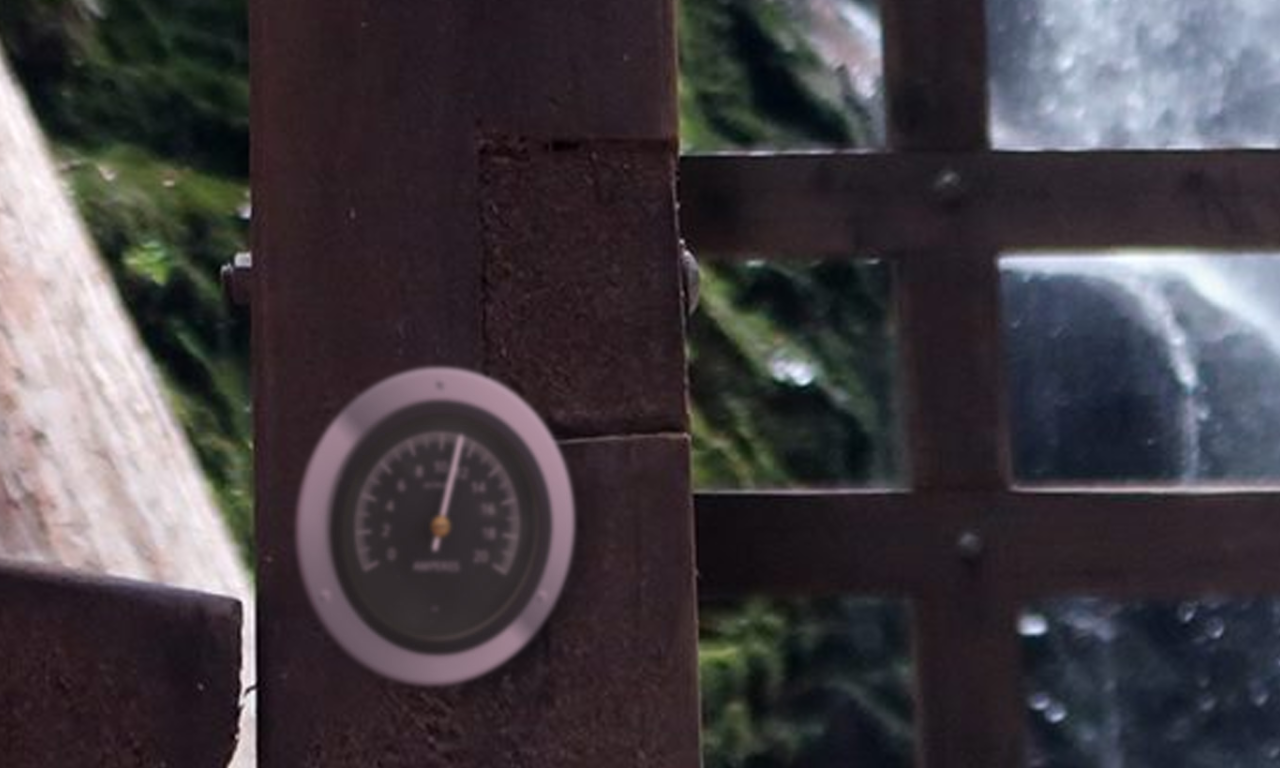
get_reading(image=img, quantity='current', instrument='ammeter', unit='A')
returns 11 A
